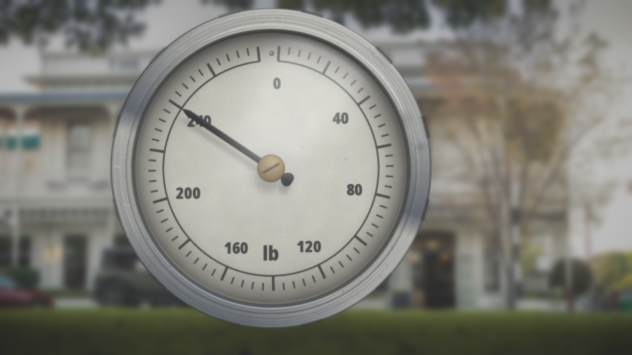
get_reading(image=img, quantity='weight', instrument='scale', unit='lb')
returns 240 lb
